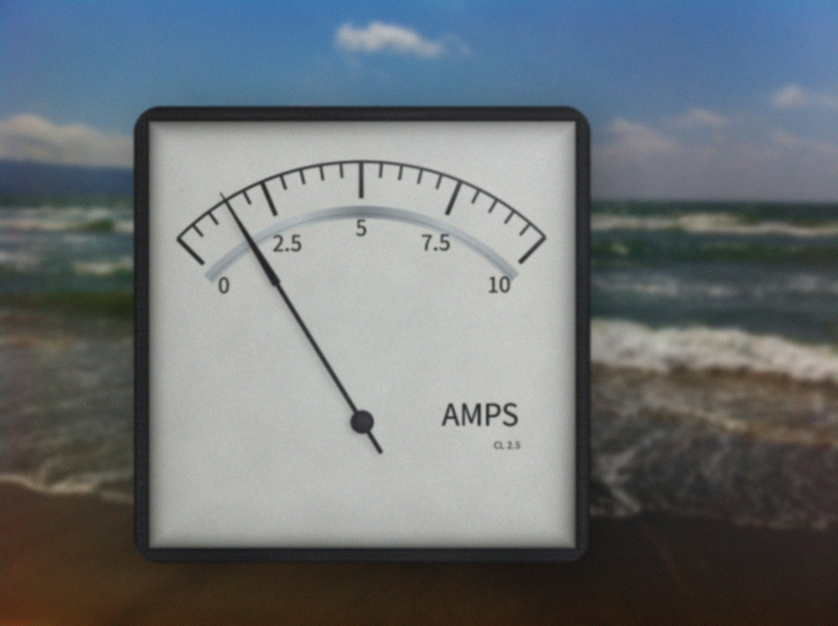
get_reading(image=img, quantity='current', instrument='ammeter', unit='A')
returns 1.5 A
